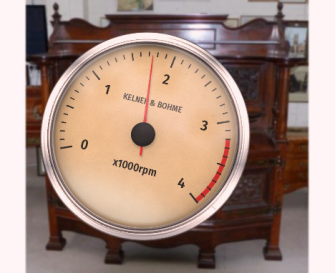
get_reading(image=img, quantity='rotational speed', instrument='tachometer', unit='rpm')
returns 1750 rpm
